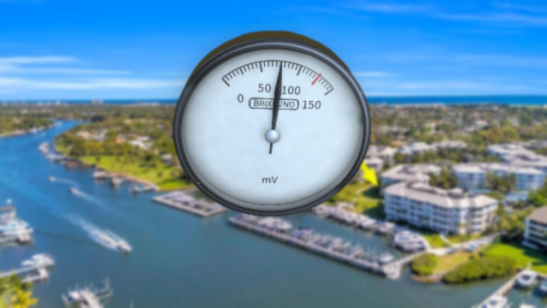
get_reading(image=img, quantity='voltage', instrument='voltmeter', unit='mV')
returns 75 mV
